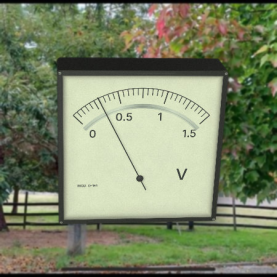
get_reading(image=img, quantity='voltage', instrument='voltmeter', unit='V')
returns 0.3 V
